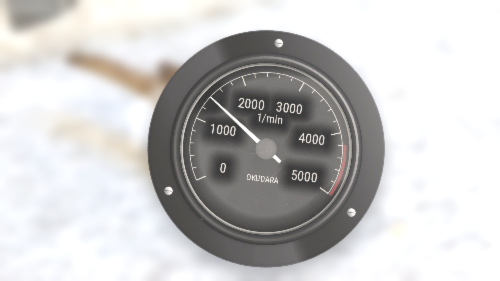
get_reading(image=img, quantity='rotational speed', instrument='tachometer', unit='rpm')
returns 1400 rpm
